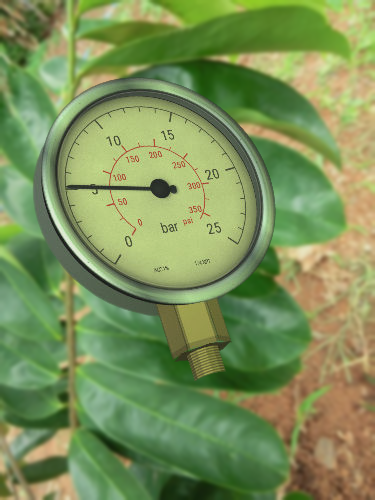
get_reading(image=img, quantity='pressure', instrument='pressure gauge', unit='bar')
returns 5 bar
